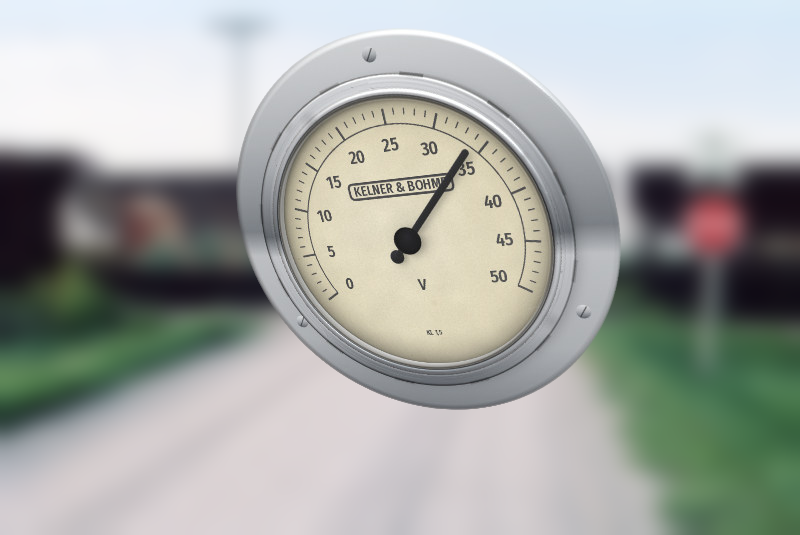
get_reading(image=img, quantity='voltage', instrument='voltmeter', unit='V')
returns 34 V
